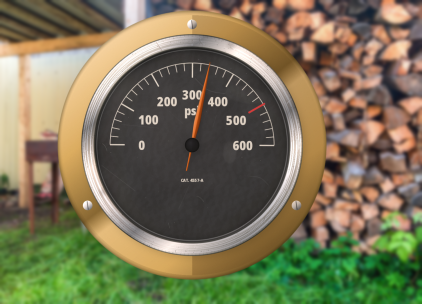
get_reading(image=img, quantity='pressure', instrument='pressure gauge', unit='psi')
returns 340 psi
